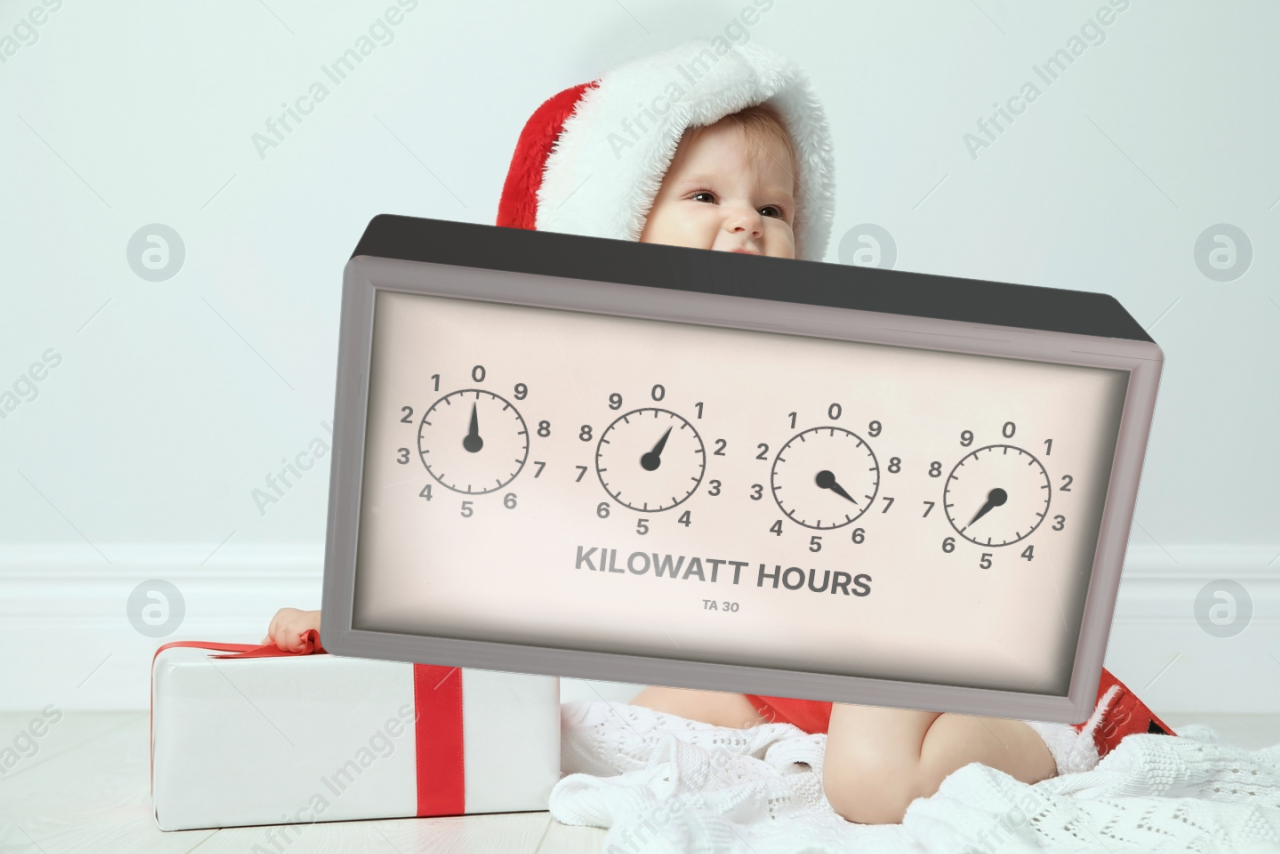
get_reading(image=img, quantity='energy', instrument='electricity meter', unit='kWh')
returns 66 kWh
